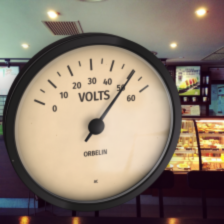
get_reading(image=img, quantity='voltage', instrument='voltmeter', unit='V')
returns 50 V
